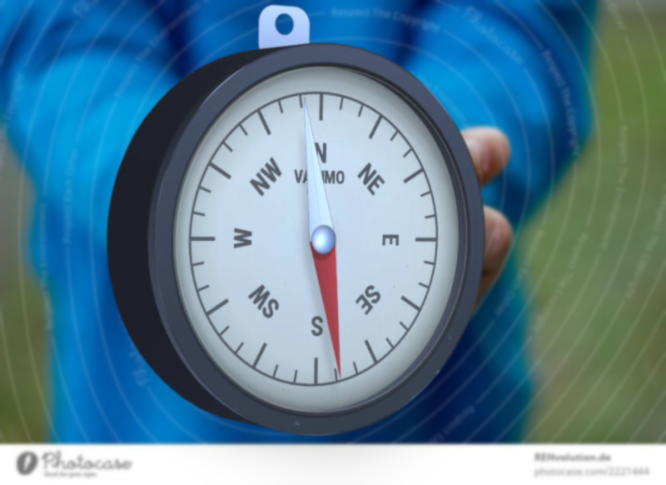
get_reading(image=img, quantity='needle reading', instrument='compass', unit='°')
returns 170 °
